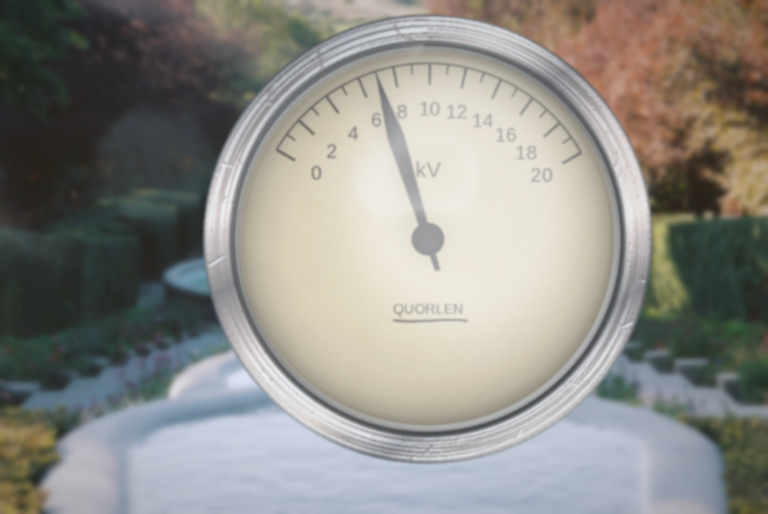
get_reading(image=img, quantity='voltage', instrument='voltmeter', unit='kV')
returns 7 kV
